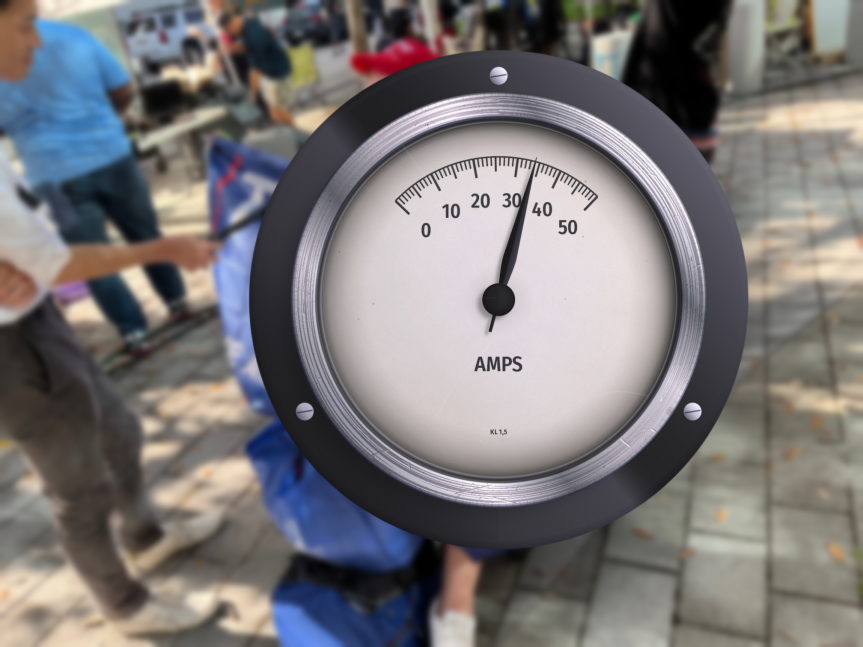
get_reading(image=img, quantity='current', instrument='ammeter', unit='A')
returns 34 A
